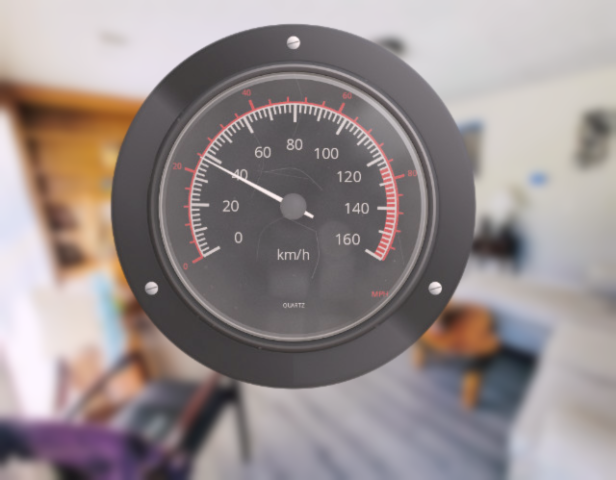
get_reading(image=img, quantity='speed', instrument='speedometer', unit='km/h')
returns 38 km/h
